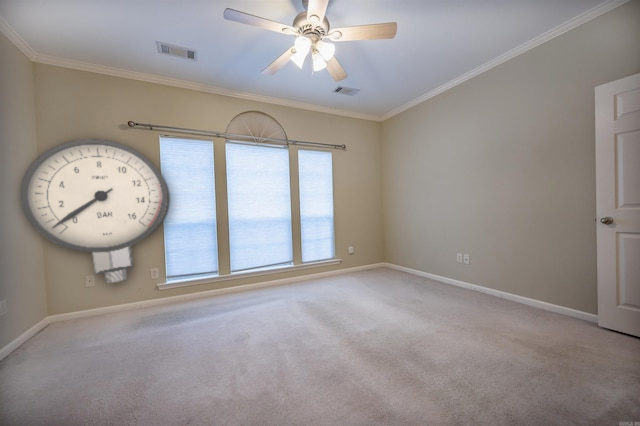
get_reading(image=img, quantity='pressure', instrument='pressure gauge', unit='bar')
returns 0.5 bar
